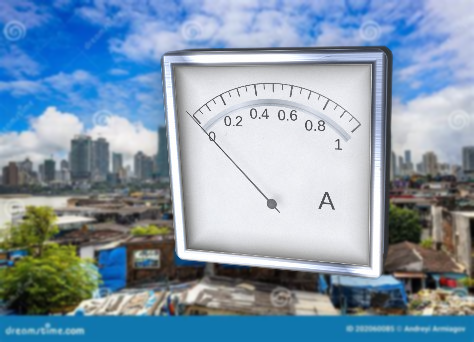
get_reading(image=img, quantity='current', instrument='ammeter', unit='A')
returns 0 A
